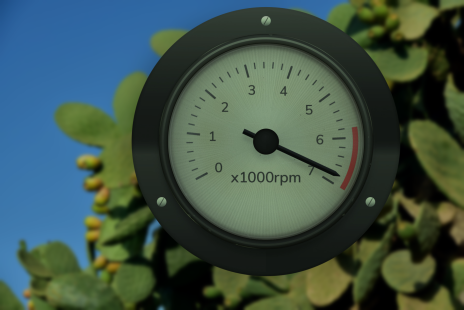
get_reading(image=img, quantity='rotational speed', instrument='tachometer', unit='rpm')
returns 6800 rpm
